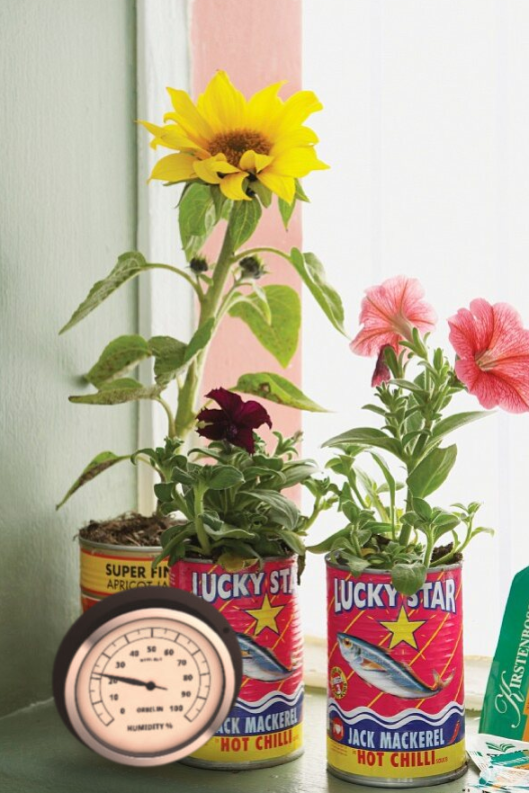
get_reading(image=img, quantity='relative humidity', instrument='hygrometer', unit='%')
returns 22.5 %
